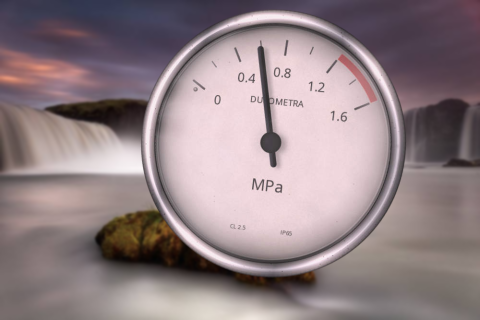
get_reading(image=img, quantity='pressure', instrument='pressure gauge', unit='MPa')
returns 0.6 MPa
